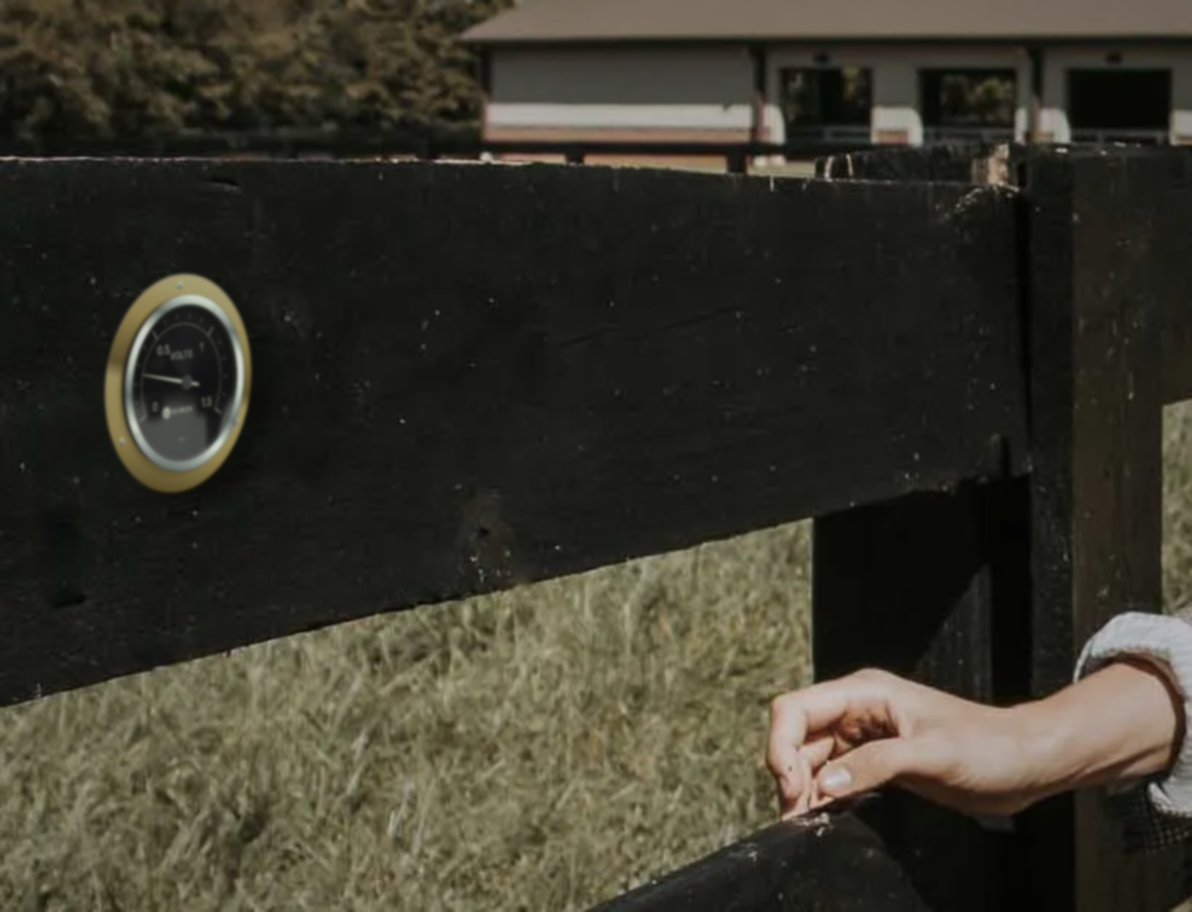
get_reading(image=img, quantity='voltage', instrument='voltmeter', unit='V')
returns 0.25 V
